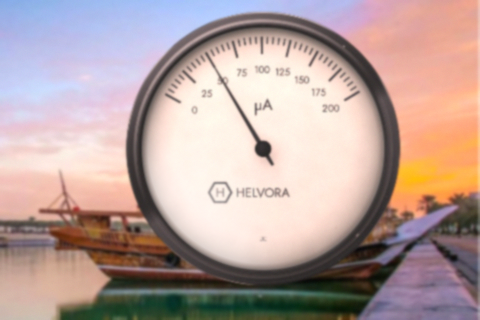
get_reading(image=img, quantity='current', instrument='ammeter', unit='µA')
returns 50 µA
